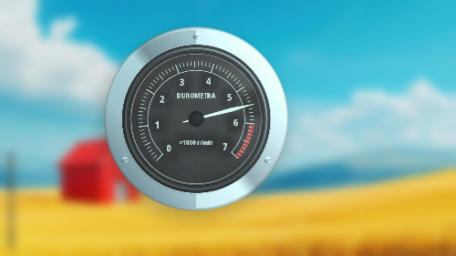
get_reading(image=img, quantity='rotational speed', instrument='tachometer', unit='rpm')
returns 5500 rpm
